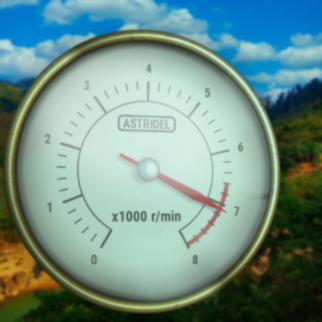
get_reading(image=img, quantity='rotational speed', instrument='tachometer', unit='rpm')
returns 7100 rpm
